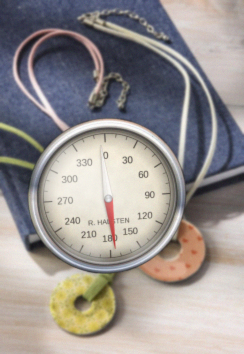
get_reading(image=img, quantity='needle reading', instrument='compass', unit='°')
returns 175 °
